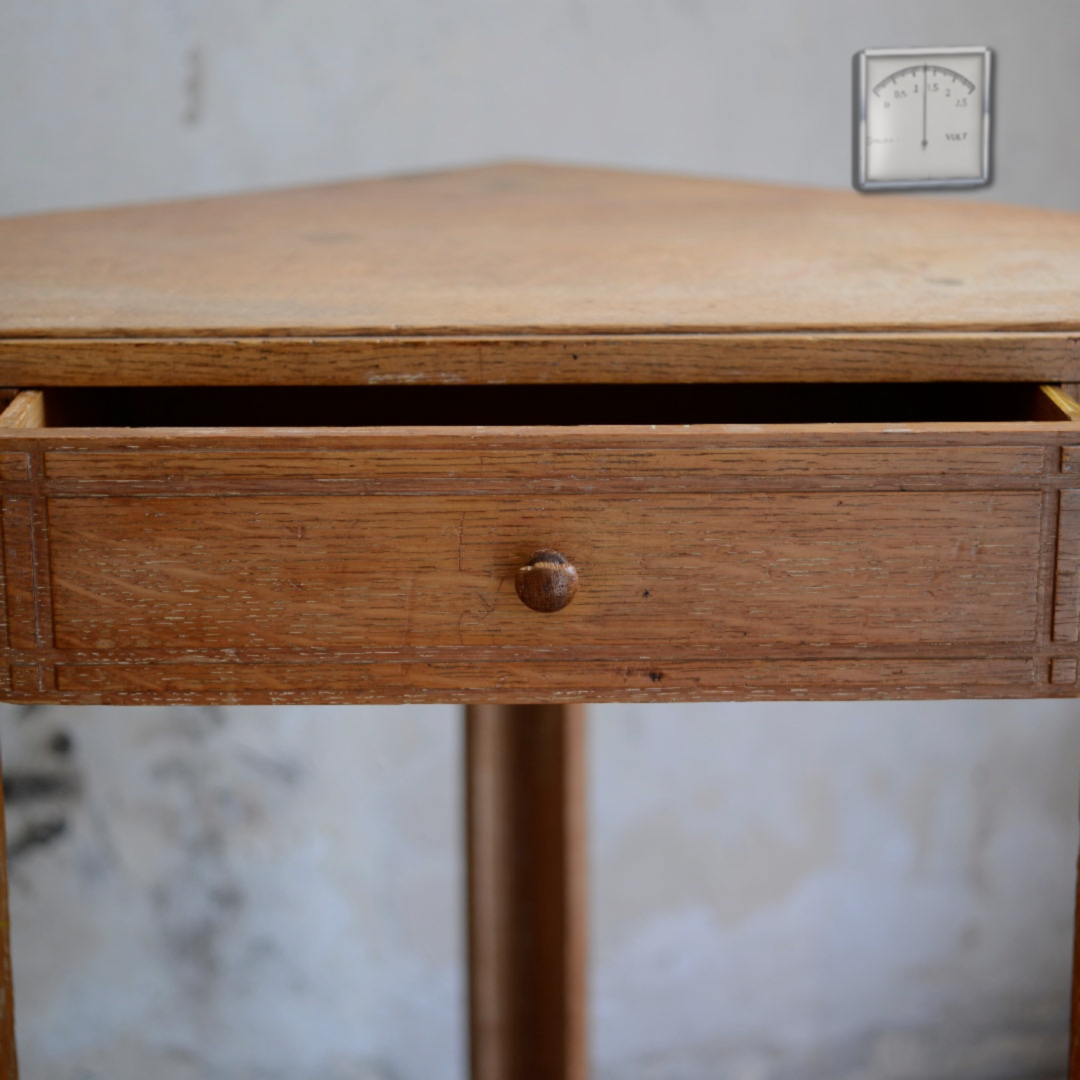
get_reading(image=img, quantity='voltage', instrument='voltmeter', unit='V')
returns 1.25 V
